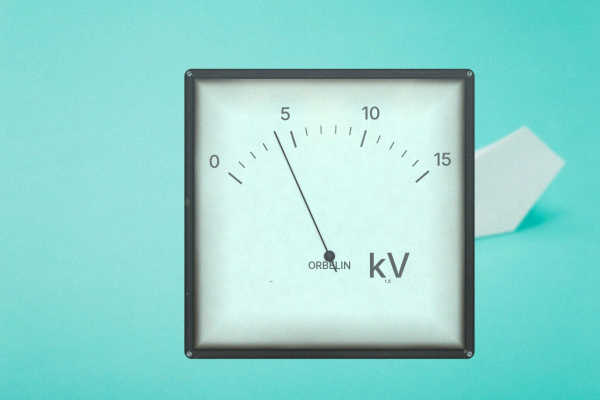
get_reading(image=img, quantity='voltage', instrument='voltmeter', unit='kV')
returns 4 kV
